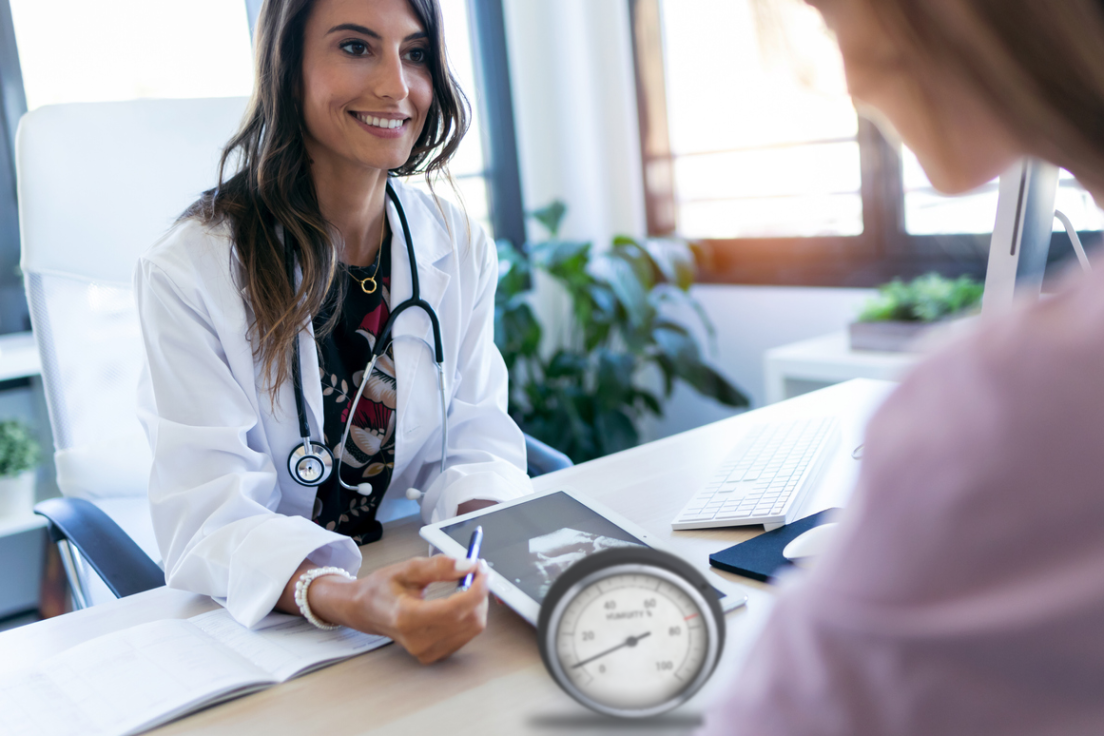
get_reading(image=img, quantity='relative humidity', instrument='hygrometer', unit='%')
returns 8 %
